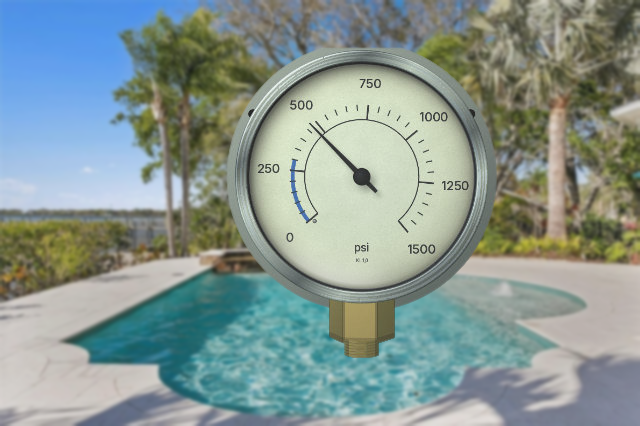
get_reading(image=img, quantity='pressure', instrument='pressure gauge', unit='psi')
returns 475 psi
